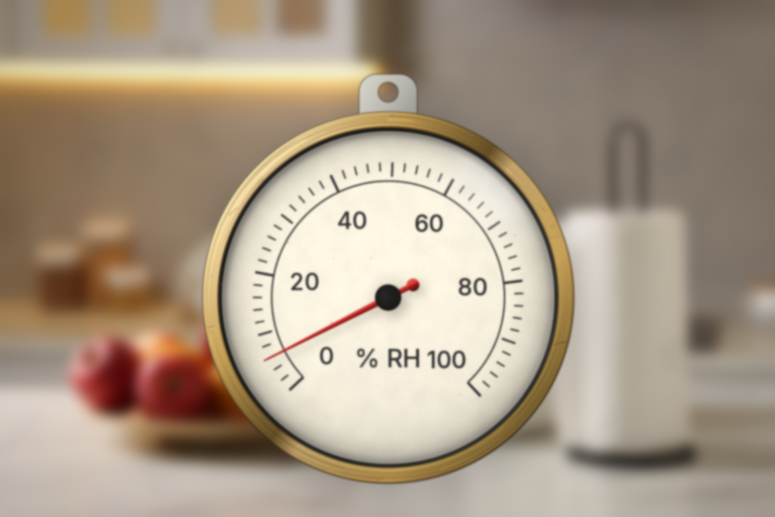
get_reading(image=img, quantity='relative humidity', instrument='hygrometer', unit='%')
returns 6 %
